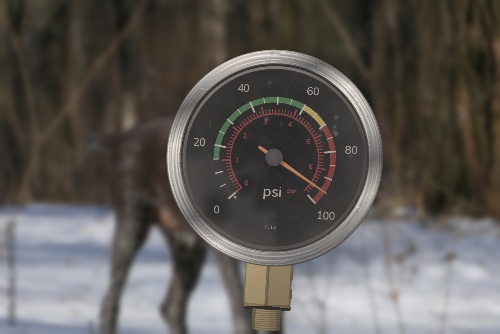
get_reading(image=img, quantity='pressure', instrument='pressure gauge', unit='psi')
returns 95 psi
